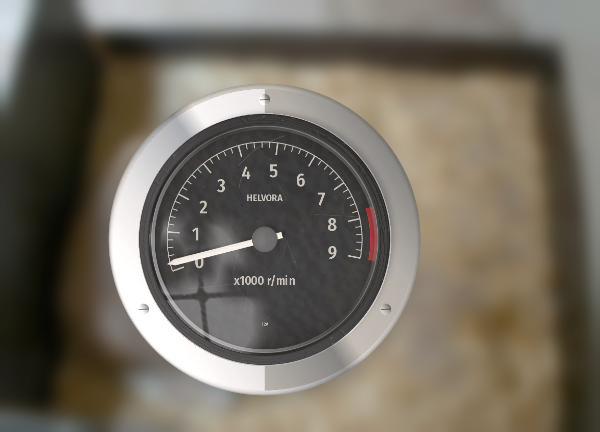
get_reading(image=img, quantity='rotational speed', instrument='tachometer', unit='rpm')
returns 200 rpm
